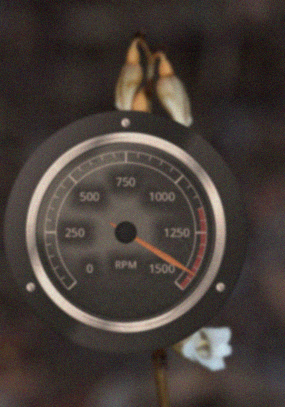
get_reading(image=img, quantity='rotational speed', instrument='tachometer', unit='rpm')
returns 1425 rpm
